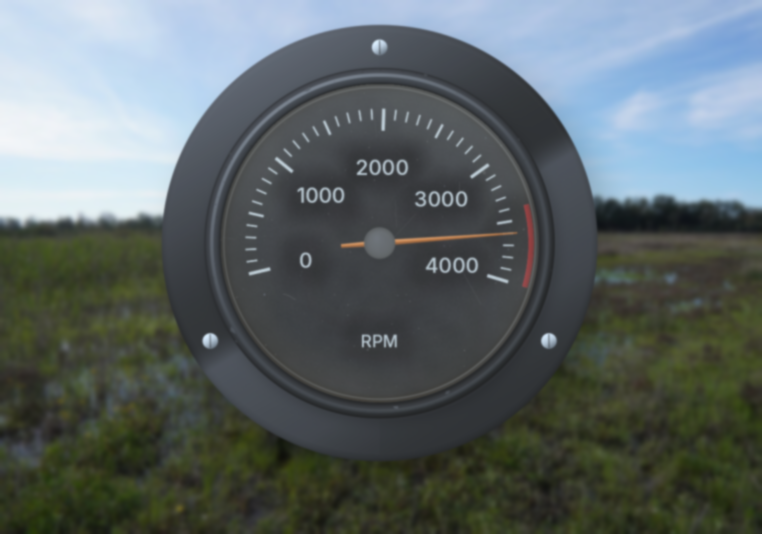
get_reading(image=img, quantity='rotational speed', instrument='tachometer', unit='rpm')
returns 3600 rpm
